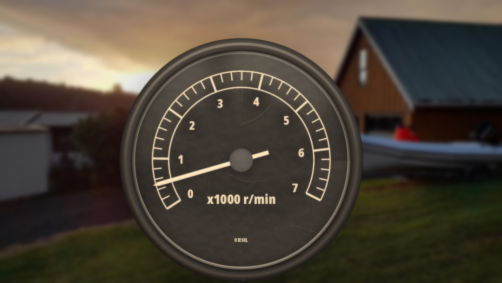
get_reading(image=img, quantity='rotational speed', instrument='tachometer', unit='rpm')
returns 500 rpm
